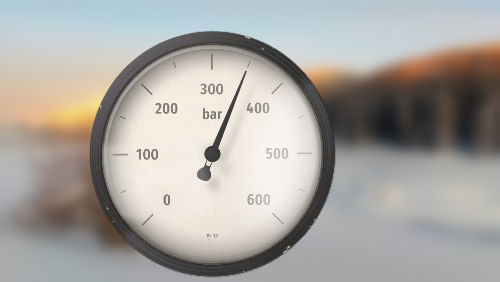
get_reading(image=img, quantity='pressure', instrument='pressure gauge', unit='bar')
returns 350 bar
